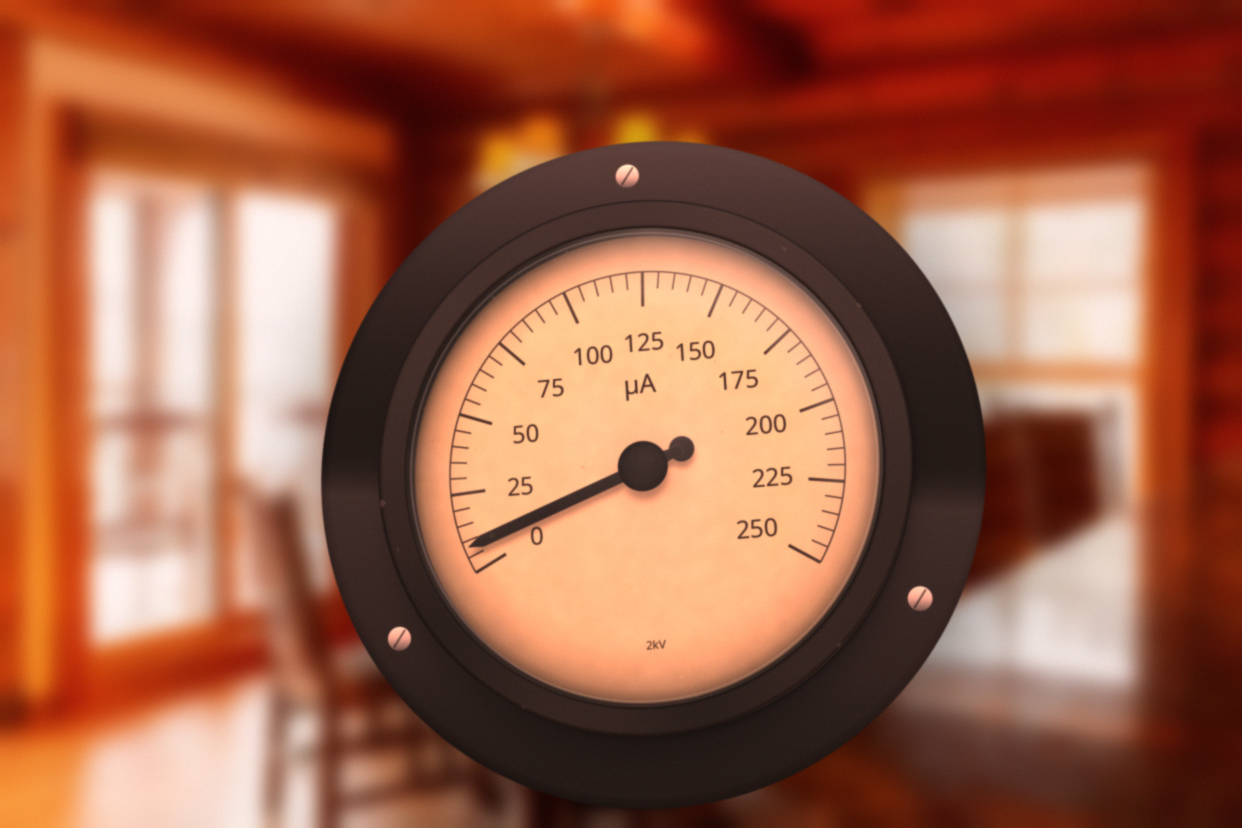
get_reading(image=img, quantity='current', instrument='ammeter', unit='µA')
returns 7.5 µA
